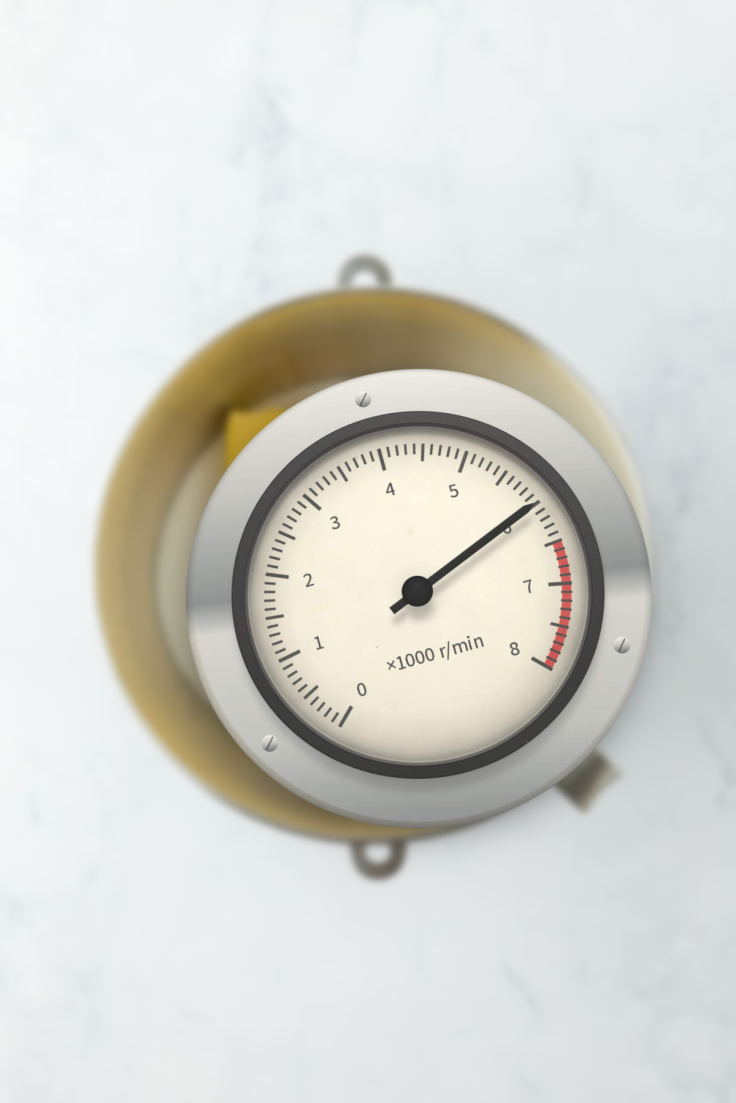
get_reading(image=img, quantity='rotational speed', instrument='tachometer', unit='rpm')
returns 6000 rpm
